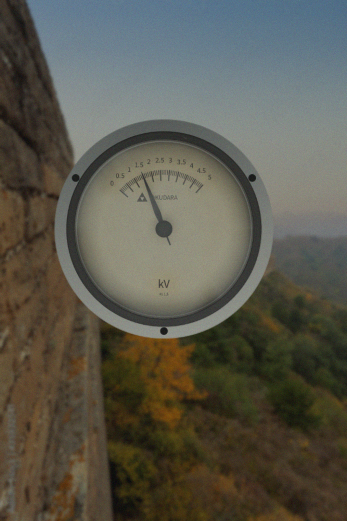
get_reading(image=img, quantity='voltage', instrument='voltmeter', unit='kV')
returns 1.5 kV
